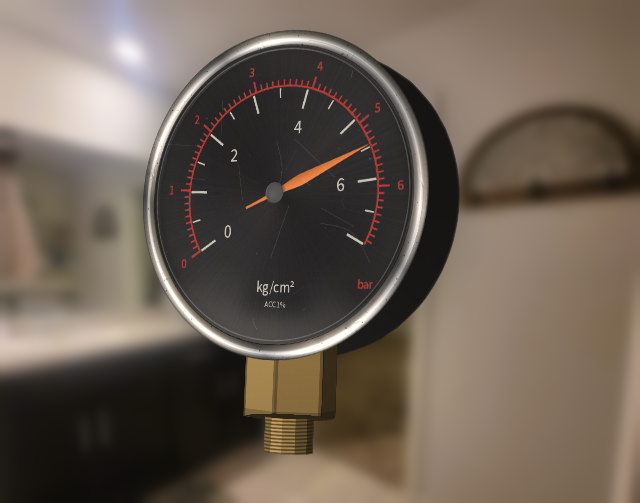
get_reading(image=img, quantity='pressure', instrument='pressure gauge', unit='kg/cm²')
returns 5.5 kg/cm²
